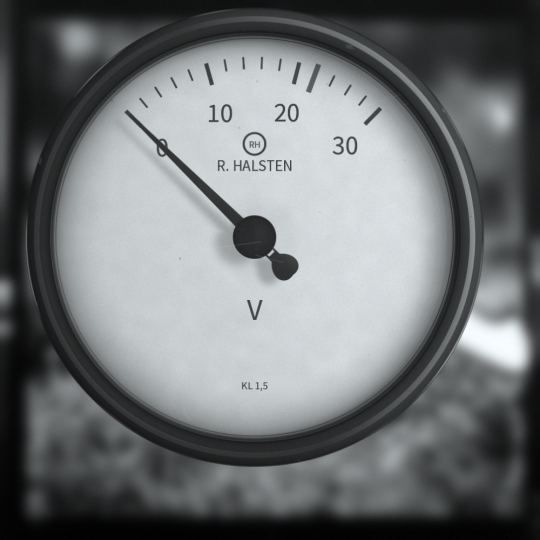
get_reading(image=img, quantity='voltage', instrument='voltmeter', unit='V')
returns 0 V
